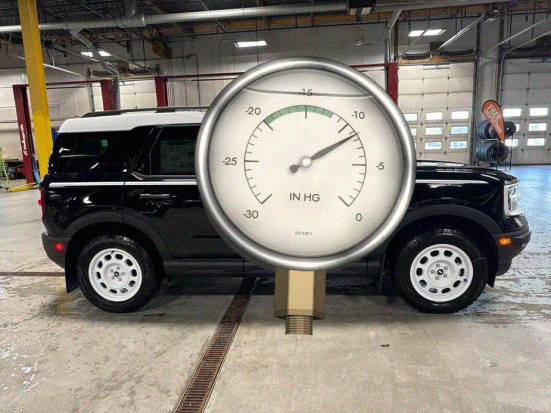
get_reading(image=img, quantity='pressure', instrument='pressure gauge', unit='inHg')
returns -8.5 inHg
